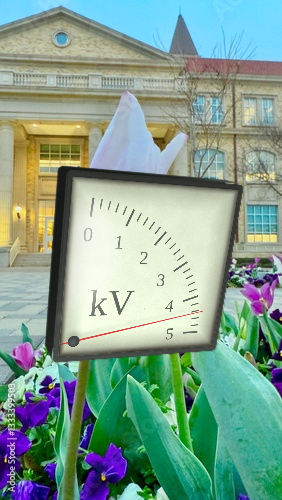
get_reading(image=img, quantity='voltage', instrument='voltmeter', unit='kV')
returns 4.4 kV
